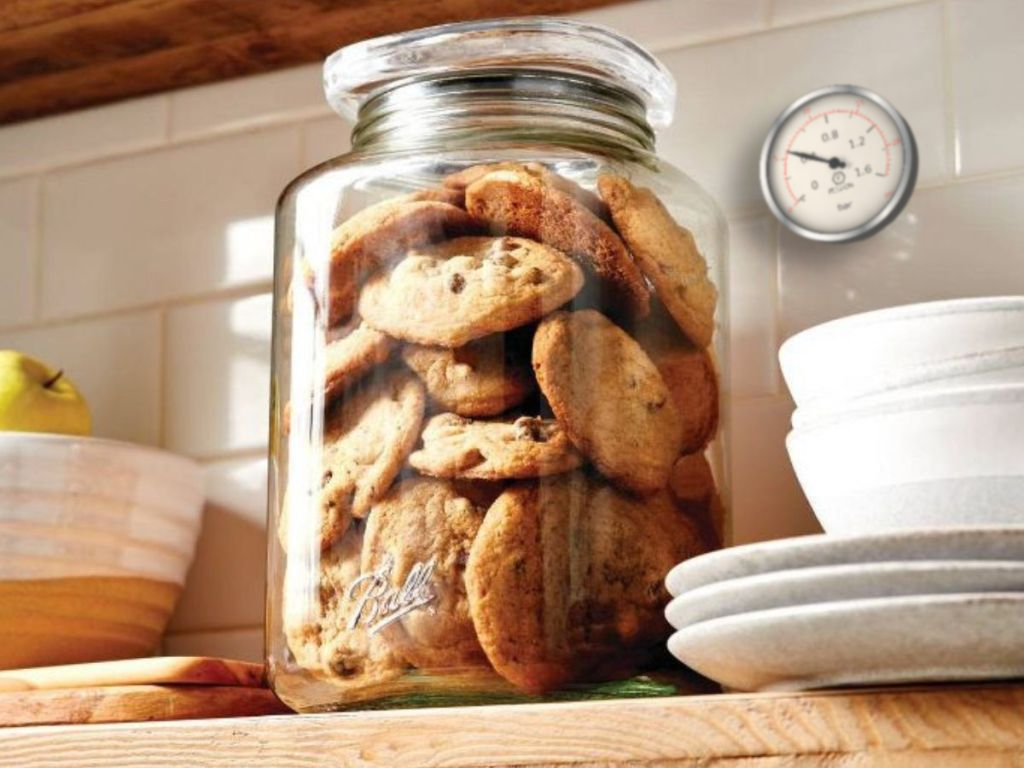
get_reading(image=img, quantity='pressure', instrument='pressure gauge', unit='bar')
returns 0.4 bar
